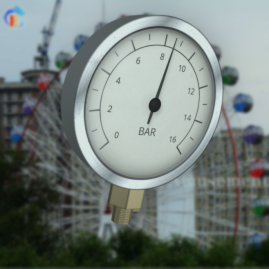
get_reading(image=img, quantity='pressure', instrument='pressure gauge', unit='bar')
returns 8.5 bar
